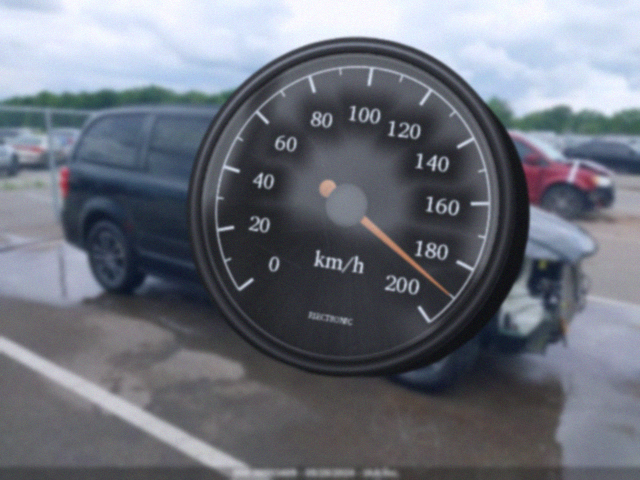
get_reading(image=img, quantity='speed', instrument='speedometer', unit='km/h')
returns 190 km/h
